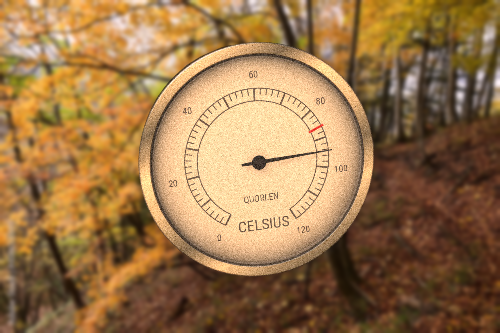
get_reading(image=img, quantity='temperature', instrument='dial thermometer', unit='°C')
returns 94 °C
